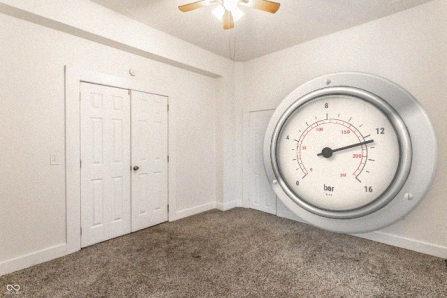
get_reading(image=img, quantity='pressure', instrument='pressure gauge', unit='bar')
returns 12.5 bar
